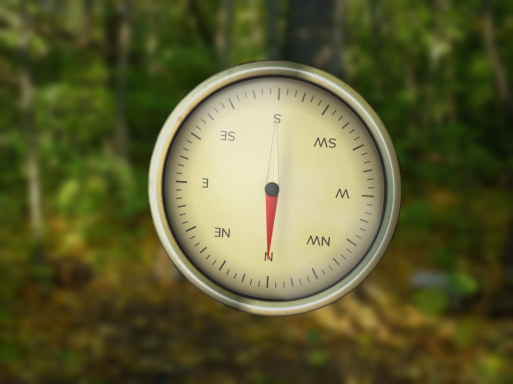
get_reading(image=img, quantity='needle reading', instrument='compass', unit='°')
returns 0 °
